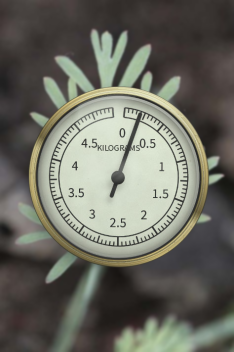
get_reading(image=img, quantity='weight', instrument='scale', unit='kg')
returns 0.2 kg
